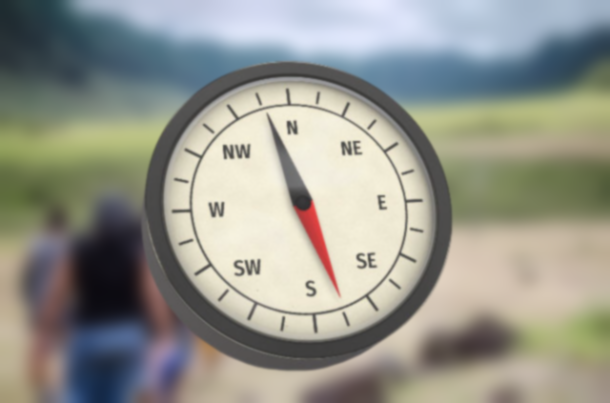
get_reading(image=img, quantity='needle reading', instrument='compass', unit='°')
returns 165 °
